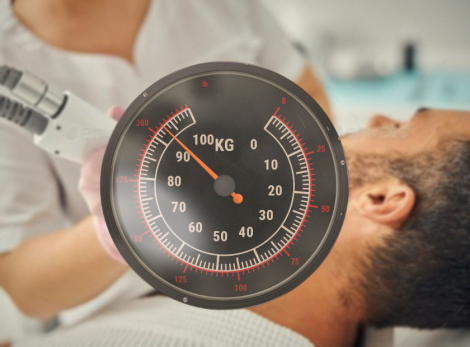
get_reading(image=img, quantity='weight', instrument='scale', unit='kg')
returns 93 kg
